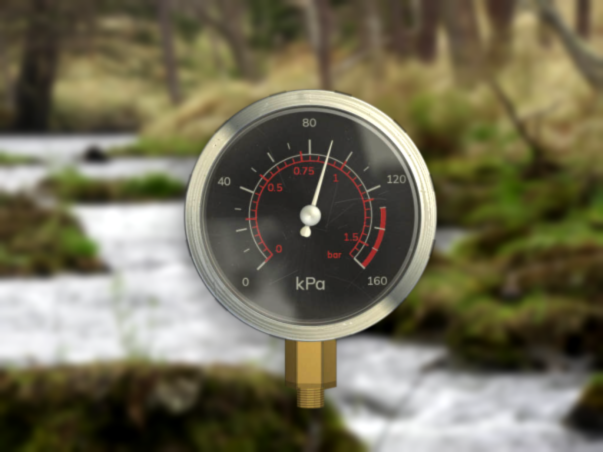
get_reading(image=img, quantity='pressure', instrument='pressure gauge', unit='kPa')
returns 90 kPa
